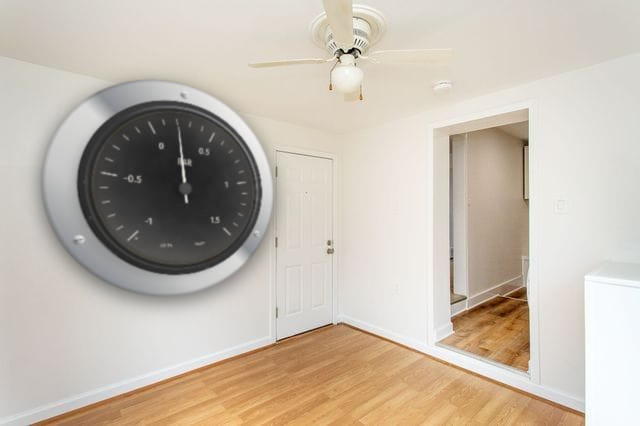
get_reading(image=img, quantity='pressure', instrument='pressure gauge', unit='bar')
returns 0.2 bar
